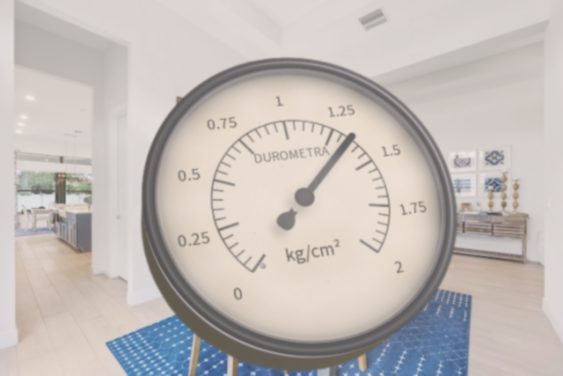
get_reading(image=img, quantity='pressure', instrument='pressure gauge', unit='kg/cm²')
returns 1.35 kg/cm²
